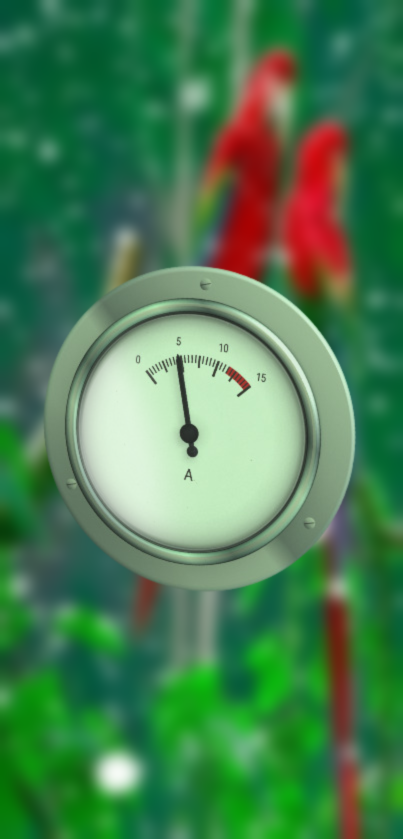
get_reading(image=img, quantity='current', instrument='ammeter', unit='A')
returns 5 A
